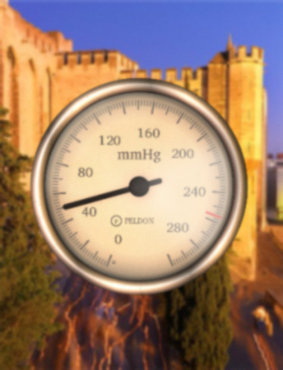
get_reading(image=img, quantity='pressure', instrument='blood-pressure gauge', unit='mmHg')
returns 50 mmHg
